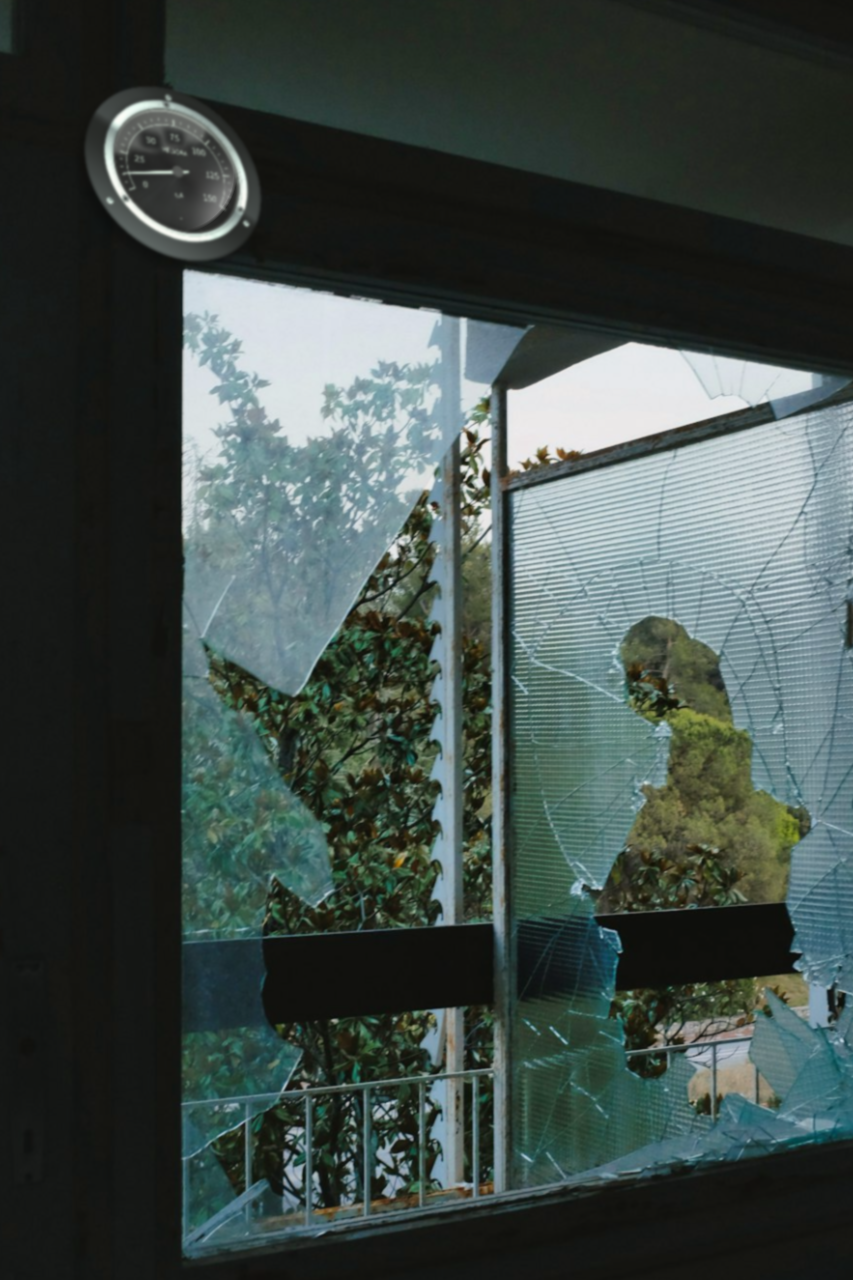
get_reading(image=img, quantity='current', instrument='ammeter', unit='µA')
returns 10 µA
